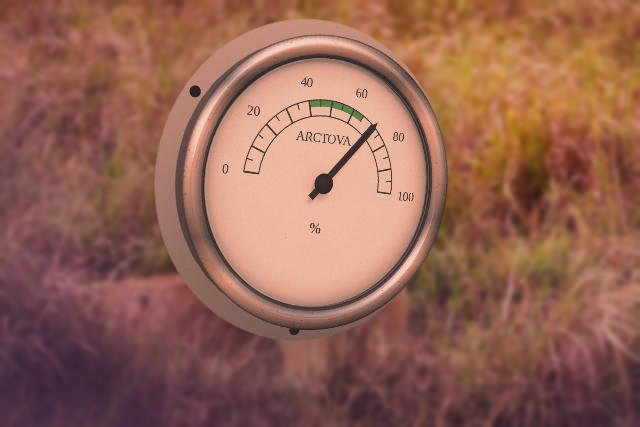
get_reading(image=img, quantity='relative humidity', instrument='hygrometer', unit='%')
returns 70 %
